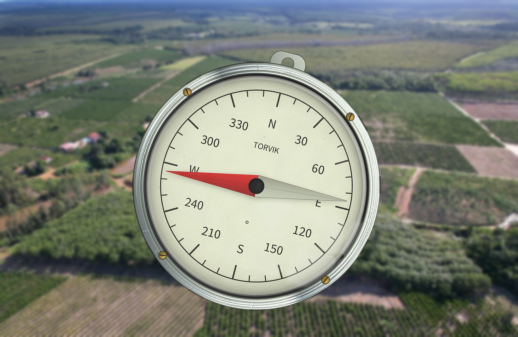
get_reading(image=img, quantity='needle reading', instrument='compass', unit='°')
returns 265 °
